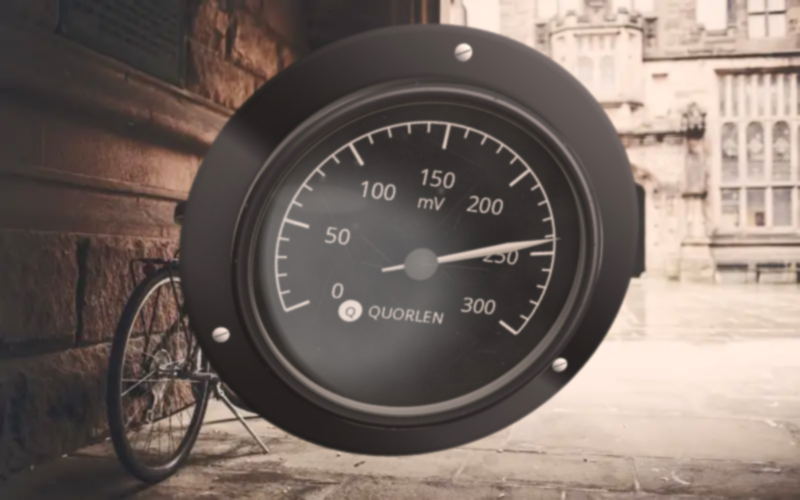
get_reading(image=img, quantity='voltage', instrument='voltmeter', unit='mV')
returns 240 mV
